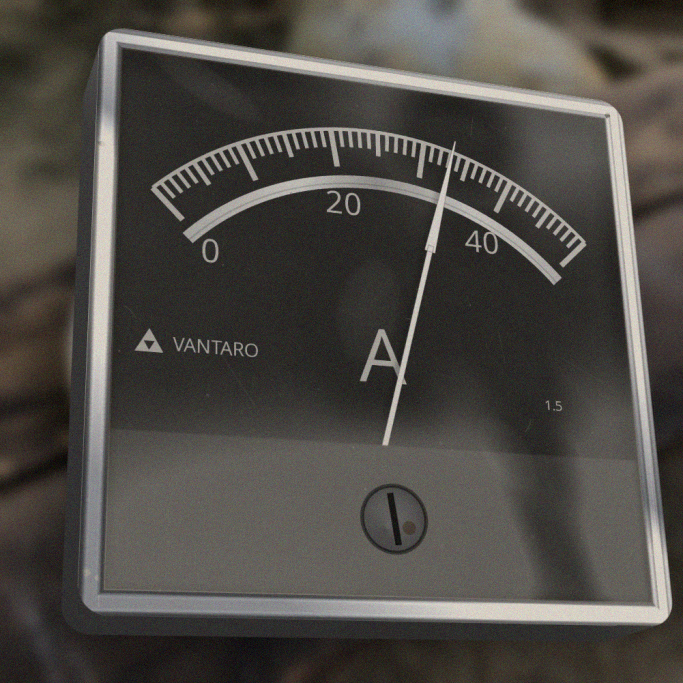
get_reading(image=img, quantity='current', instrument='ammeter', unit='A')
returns 33 A
